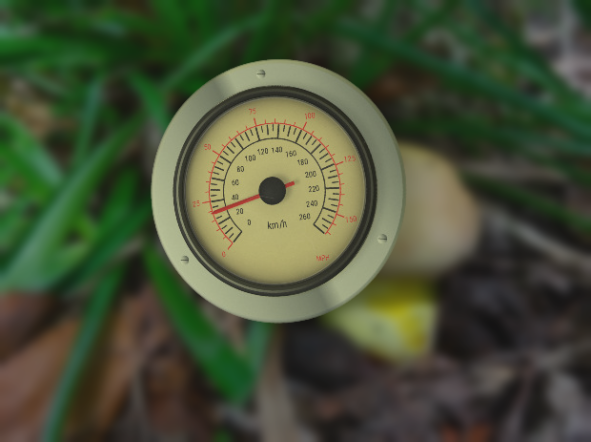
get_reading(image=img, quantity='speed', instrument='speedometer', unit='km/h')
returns 30 km/h
